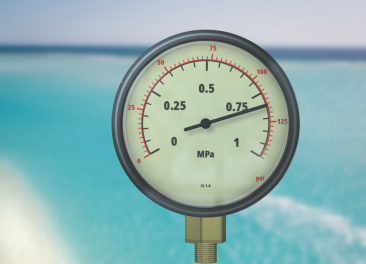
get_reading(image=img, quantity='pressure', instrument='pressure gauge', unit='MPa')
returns 0.8 MPa
